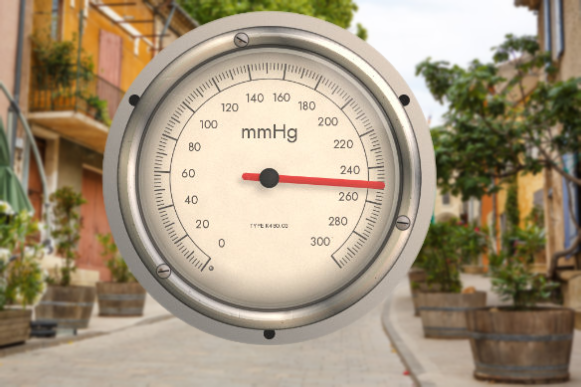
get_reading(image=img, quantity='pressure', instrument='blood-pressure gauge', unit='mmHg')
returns 250 mmHg
